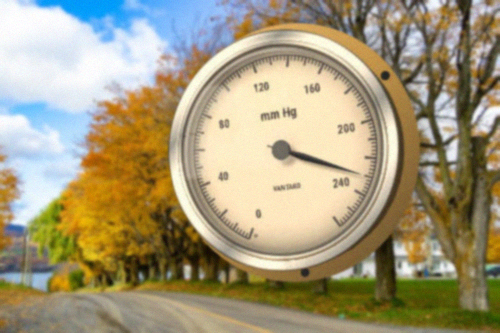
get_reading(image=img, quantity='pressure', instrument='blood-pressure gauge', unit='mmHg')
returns 230 mmHg
